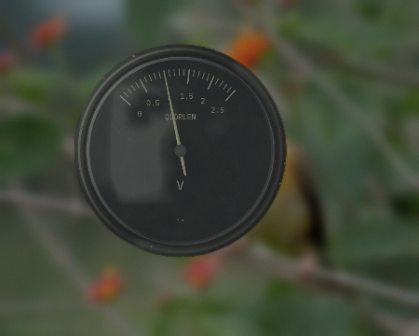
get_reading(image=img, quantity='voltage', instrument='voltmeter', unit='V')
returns 1 V
